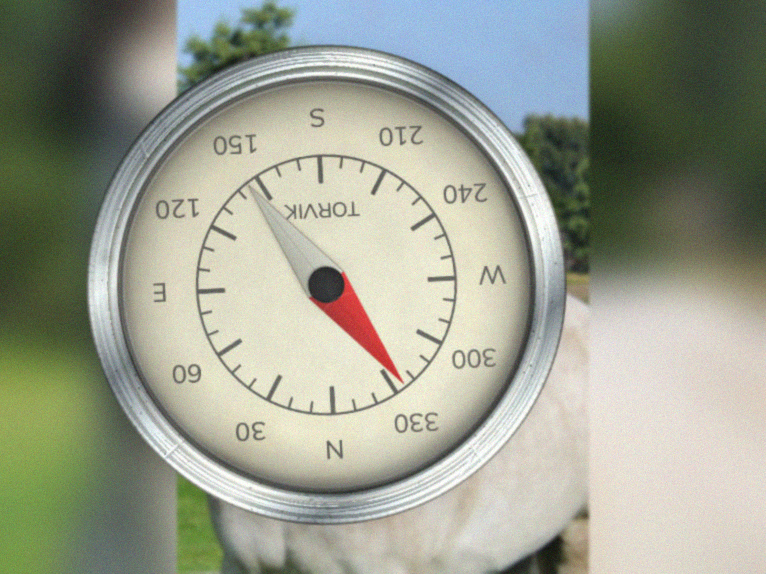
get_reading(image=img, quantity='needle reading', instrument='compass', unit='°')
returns 325 °
